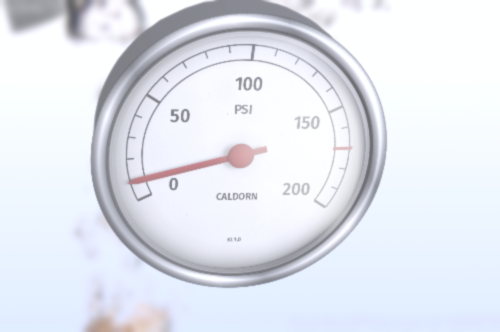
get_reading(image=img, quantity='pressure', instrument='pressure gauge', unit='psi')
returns 10 psi
